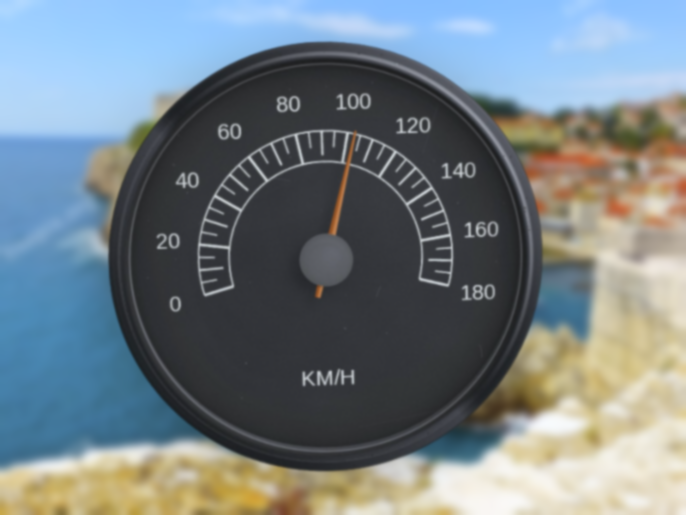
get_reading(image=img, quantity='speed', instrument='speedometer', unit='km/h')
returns 102.5 km/h
